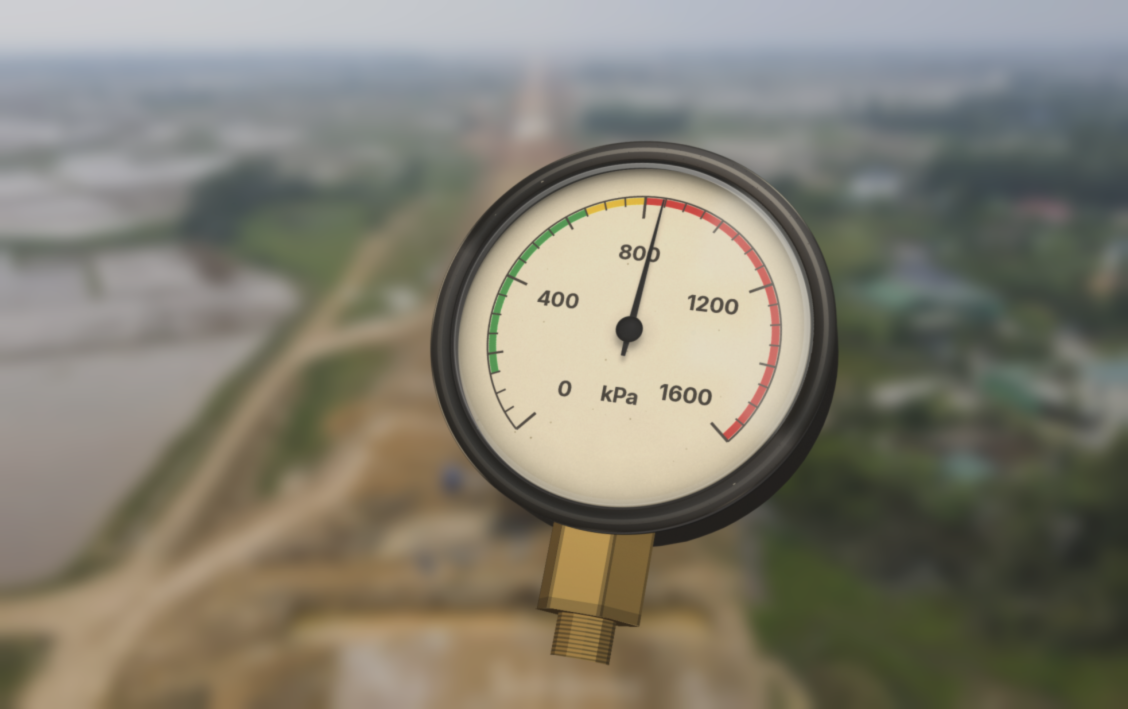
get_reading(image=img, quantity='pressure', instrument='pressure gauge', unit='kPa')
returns 850 kPa
